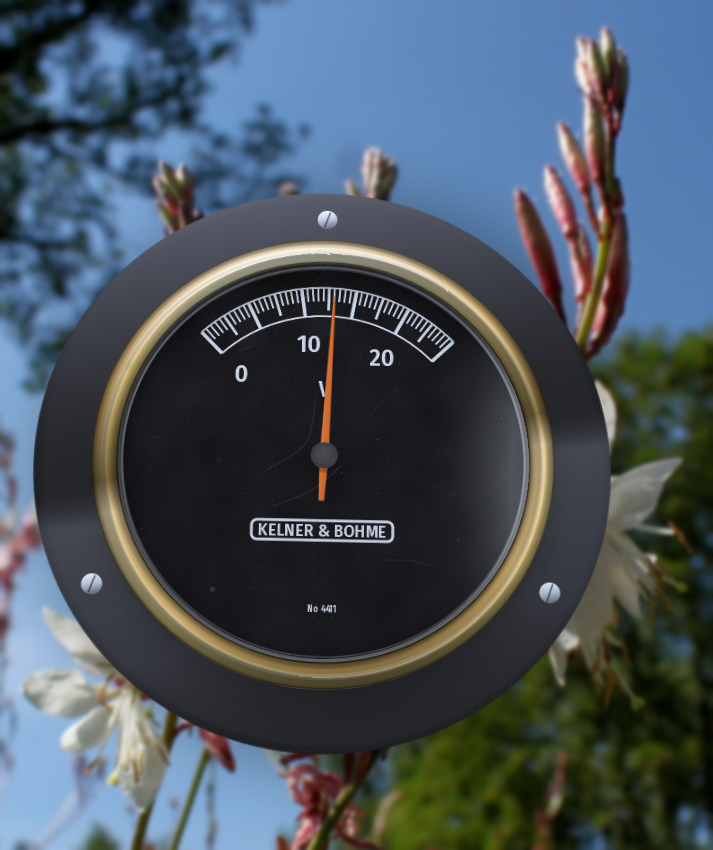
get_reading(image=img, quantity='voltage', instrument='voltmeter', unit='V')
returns 13 V
